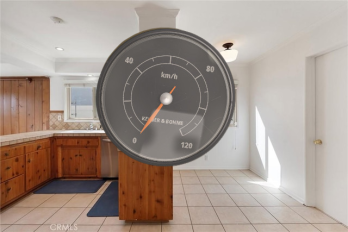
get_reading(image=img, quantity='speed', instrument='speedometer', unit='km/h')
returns 0 km/h
